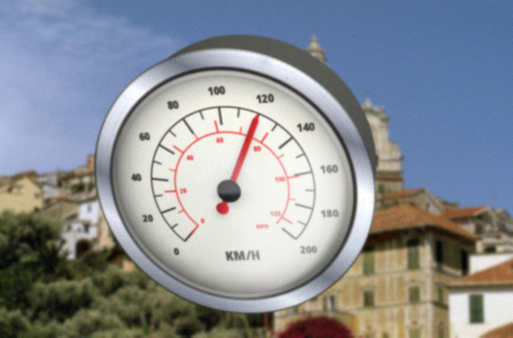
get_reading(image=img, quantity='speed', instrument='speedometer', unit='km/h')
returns 120 km/h
